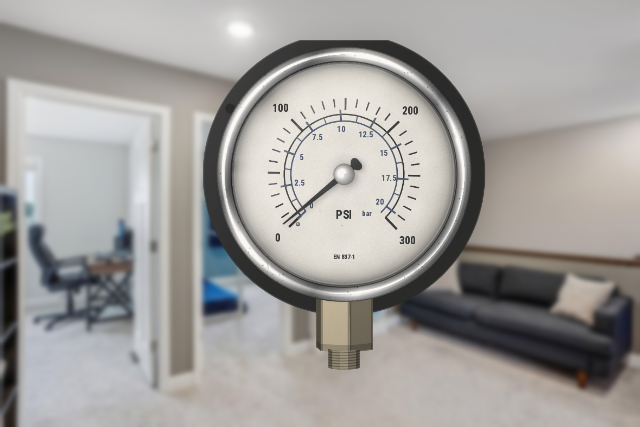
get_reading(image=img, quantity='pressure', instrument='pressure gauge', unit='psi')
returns 5 psi
